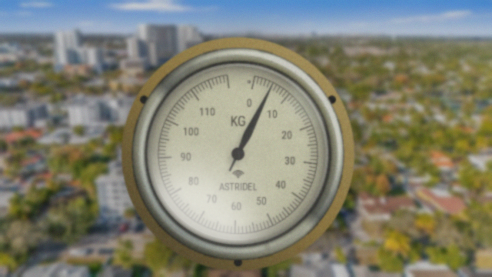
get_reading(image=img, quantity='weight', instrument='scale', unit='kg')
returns 5 kg
